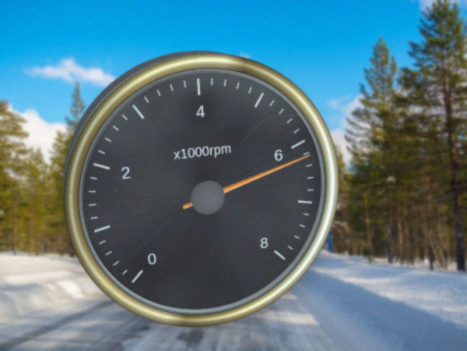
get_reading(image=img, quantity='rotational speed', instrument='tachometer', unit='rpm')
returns 6200 rpm
